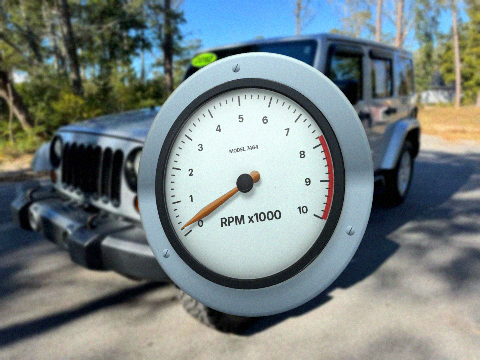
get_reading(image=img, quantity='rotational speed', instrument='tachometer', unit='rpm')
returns 200 rpm
